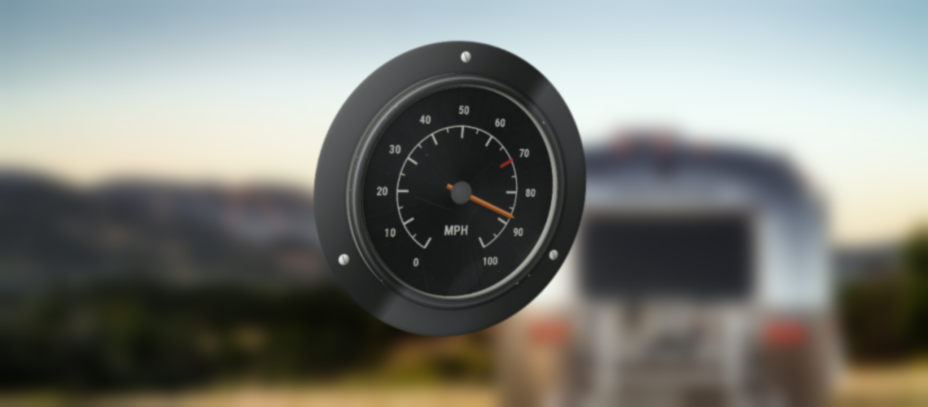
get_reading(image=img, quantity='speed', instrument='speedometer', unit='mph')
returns 87.5 mph
